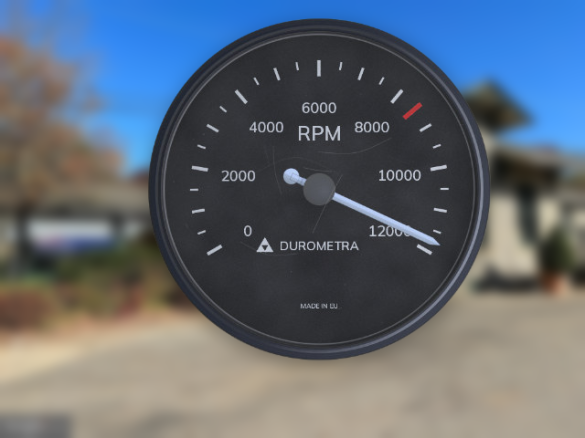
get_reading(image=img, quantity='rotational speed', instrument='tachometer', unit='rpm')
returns 11750 rpm
